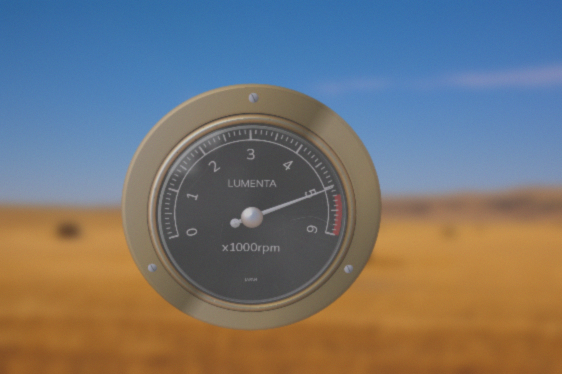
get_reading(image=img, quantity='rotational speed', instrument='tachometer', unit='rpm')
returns 5000 rpm
